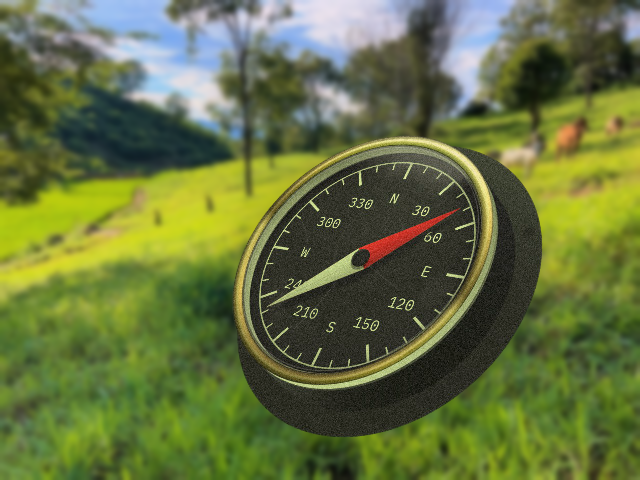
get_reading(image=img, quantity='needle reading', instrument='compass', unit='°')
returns 50 °
